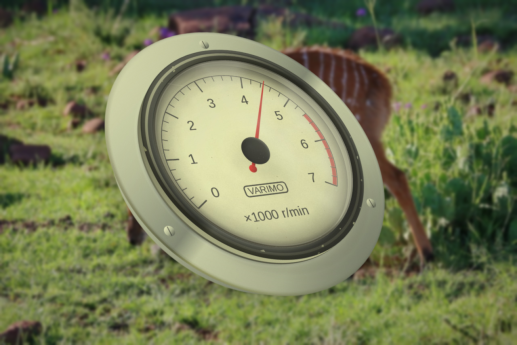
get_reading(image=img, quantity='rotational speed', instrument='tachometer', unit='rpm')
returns 4400 rpm
